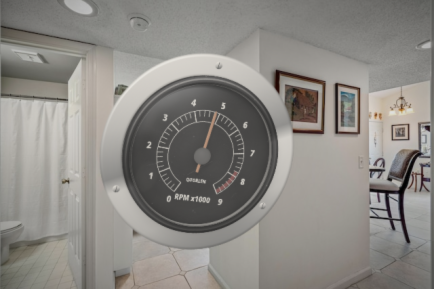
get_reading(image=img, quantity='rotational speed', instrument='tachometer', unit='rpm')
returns 4800 rpm
